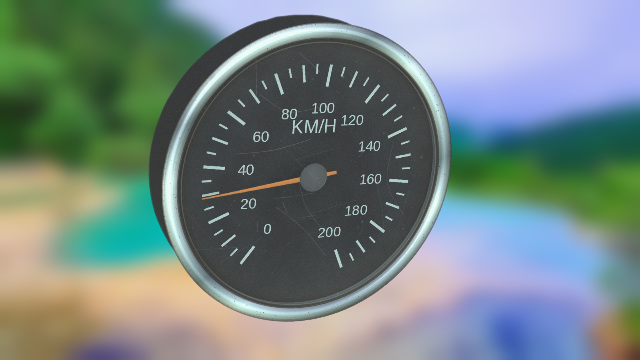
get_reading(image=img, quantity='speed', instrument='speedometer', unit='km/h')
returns 30 km/h
